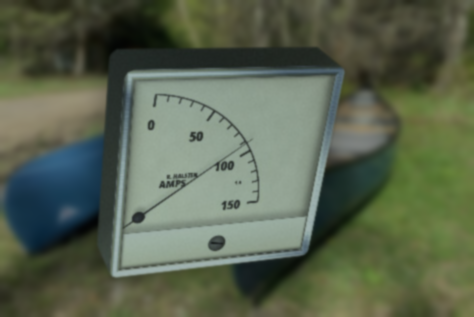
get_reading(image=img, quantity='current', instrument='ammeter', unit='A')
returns 90 A
